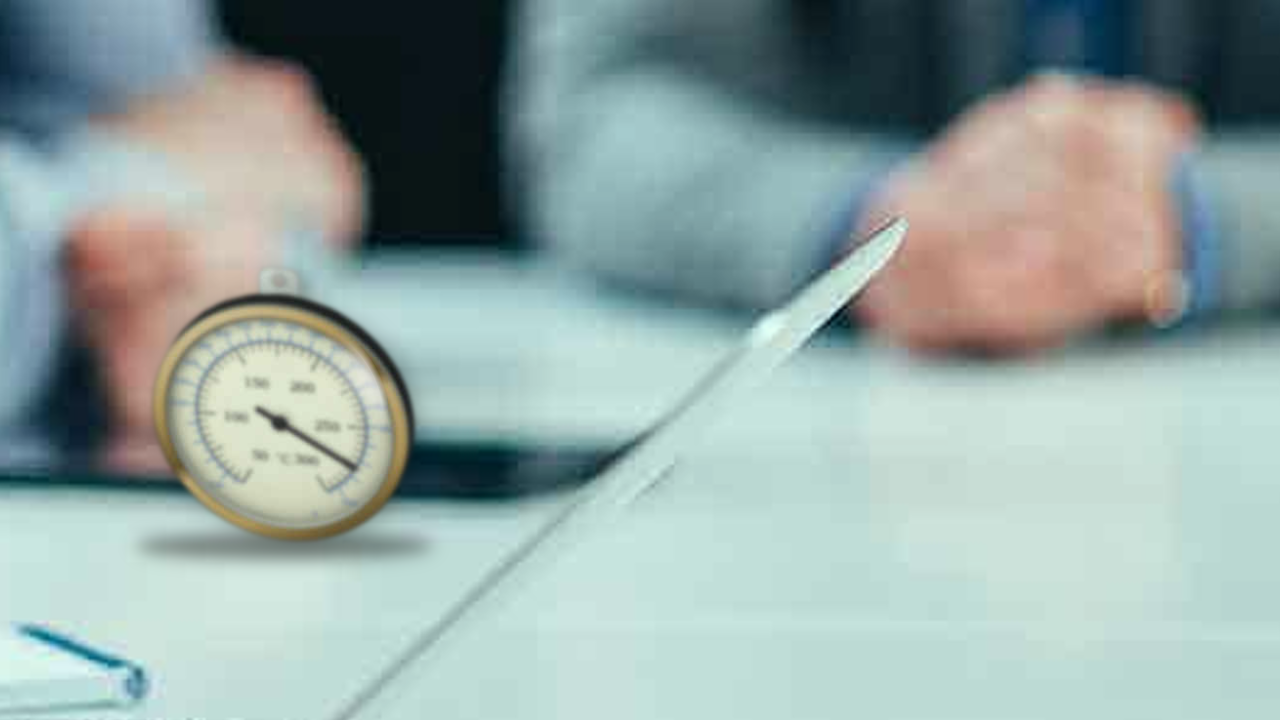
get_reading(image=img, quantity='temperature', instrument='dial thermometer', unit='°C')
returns 275 °C
